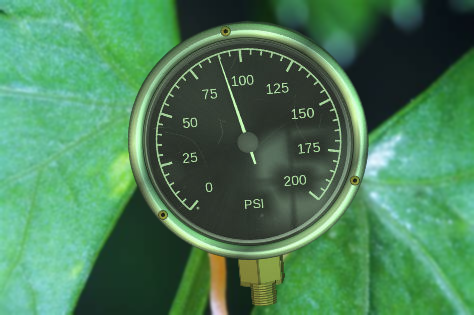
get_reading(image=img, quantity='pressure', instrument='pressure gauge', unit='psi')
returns 90 psi
